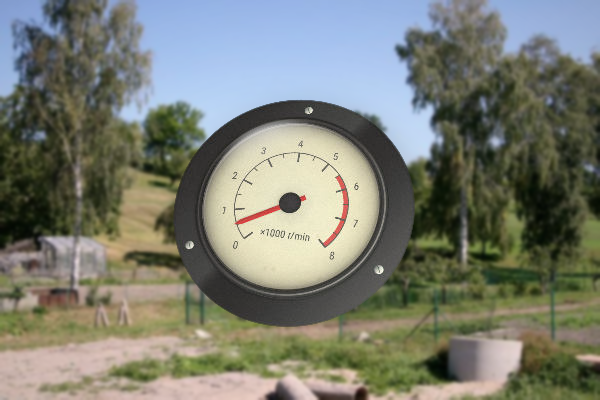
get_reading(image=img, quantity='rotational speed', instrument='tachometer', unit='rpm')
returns 500 rpm
